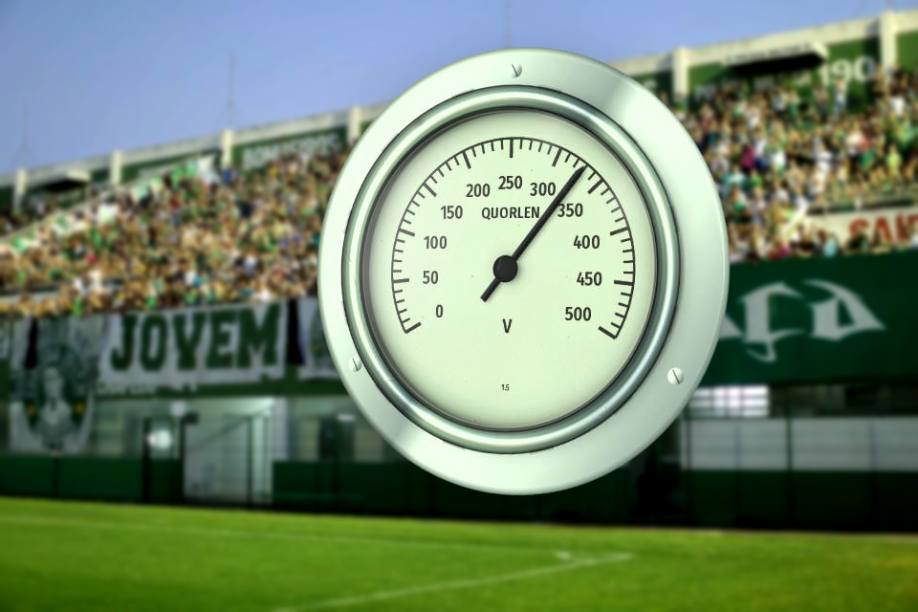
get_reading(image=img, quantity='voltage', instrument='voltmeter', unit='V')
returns 330 V
